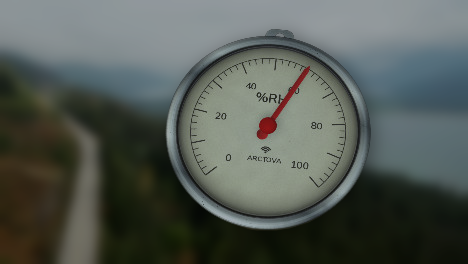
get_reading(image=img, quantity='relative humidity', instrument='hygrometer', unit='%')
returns 60 %
